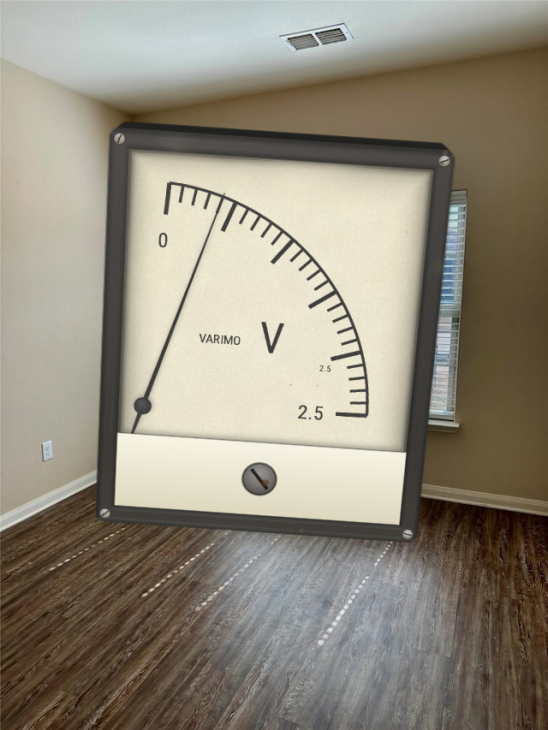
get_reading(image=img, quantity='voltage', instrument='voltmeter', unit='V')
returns 0.4 V
